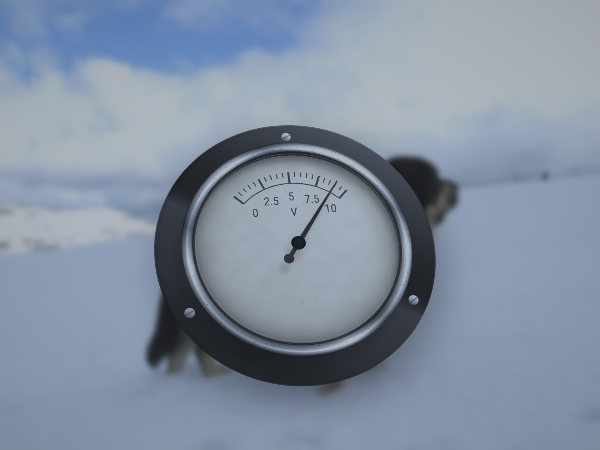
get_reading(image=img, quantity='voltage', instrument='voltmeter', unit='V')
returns 9 V
